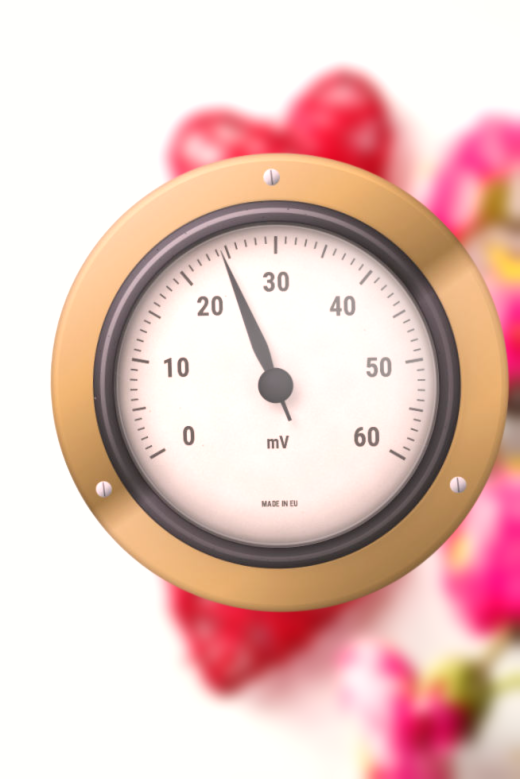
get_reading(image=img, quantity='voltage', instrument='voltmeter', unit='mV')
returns 24.5 mV
